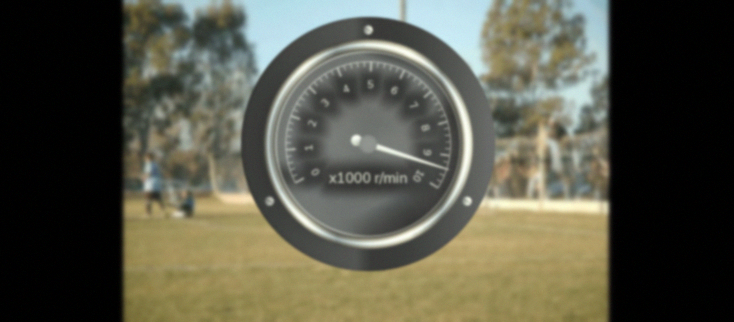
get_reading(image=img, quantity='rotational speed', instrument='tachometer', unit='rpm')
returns 9400 rpm
